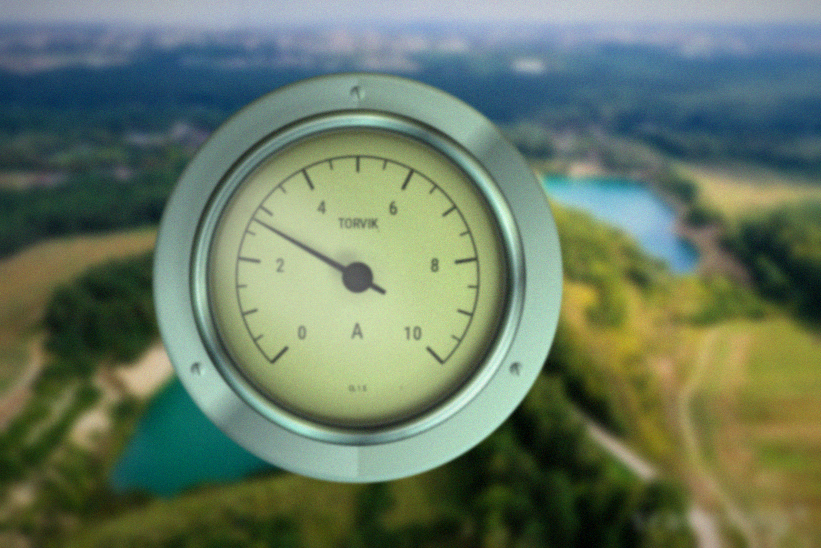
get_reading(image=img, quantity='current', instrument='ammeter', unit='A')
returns 2.75 A
